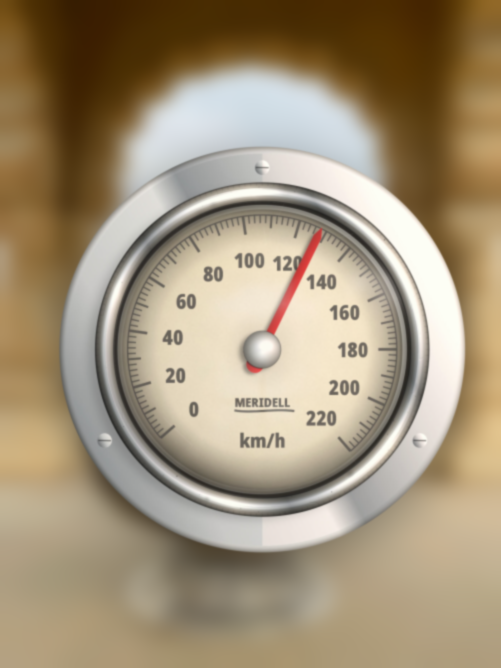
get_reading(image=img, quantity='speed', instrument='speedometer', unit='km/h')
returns 128 km/h
